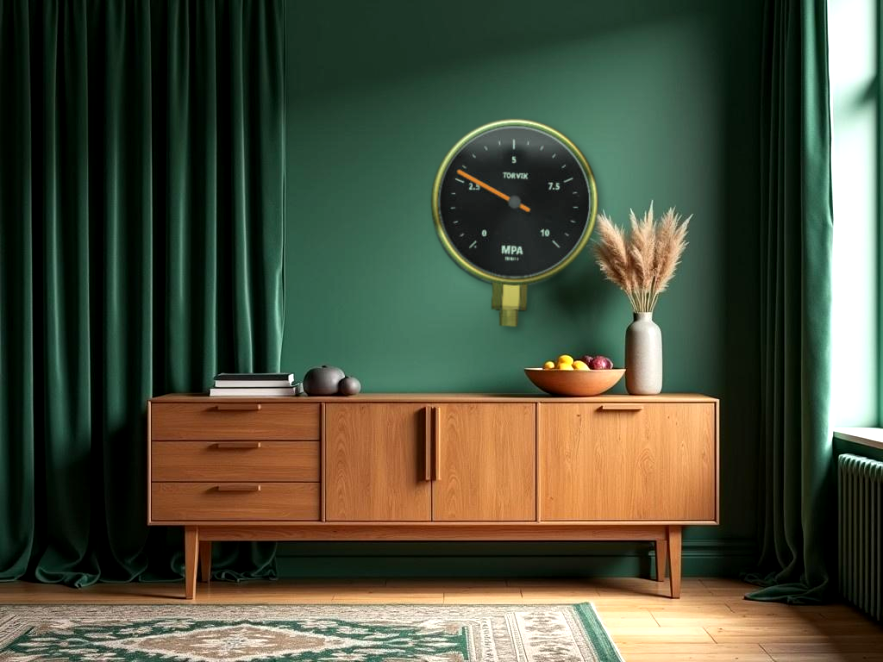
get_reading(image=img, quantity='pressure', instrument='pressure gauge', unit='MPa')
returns 2.75 MPa
